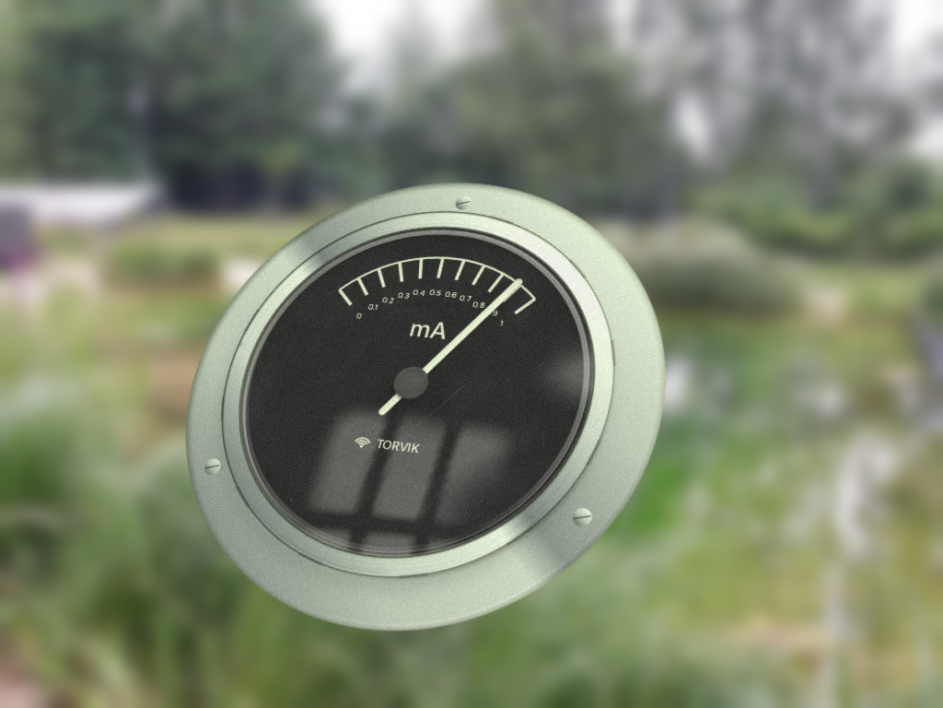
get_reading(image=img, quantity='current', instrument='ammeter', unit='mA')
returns 0.9 mA
